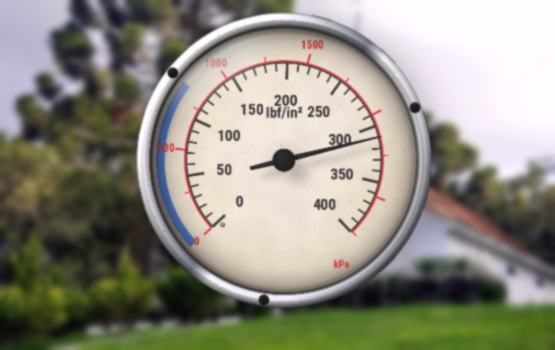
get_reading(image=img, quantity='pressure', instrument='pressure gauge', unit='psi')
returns 310 psi
